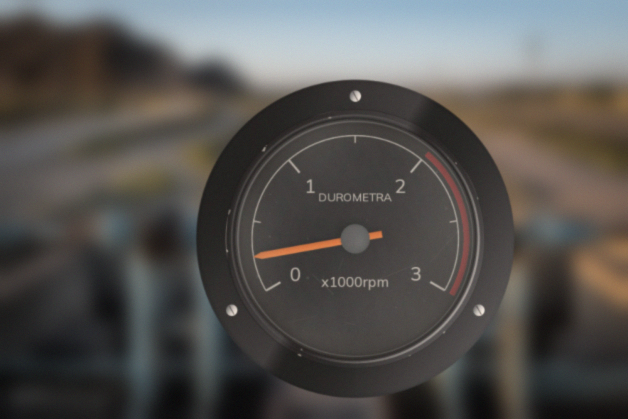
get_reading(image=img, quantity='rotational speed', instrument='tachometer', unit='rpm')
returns 250 rpm
